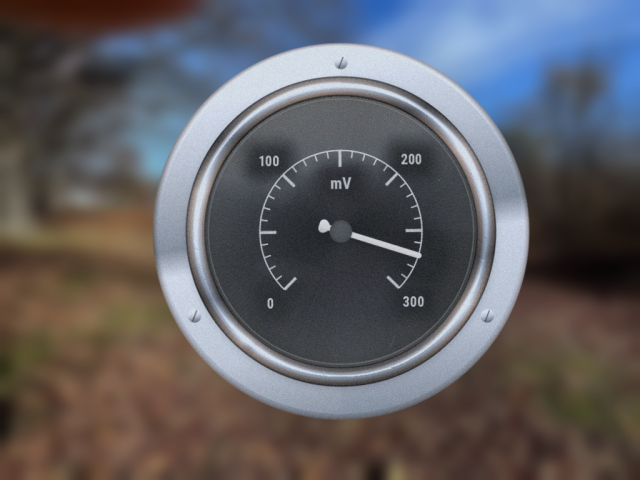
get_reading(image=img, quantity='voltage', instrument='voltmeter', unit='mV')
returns 270 mV
